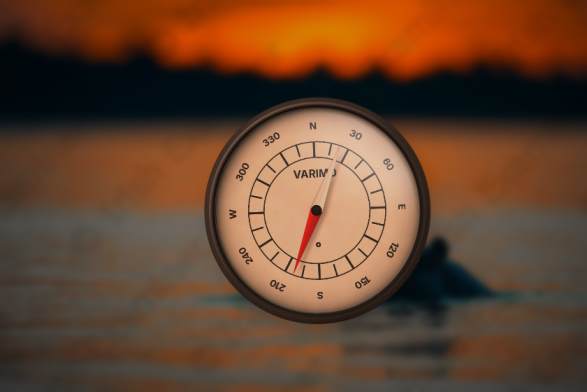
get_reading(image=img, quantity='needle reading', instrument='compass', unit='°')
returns 202.5 °
